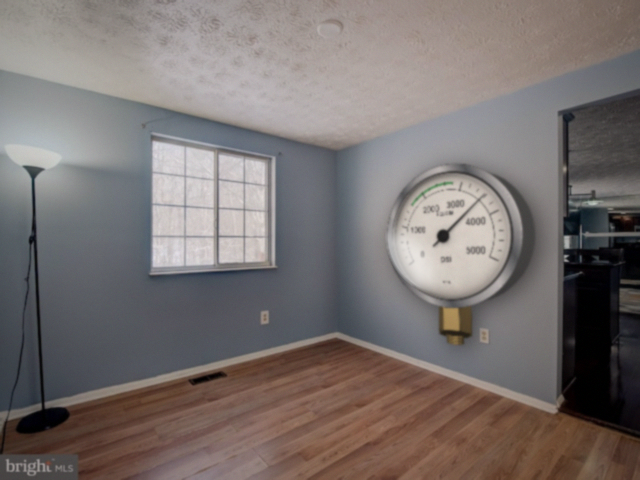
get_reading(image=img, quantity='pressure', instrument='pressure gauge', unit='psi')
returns 3600 psi
